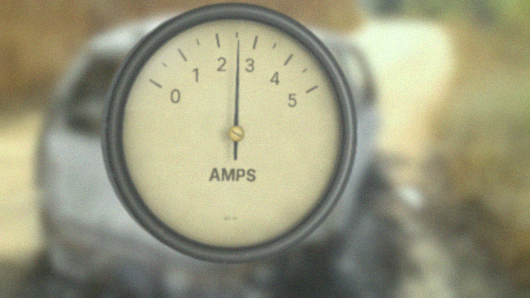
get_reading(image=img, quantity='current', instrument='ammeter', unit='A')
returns 2.5 A
